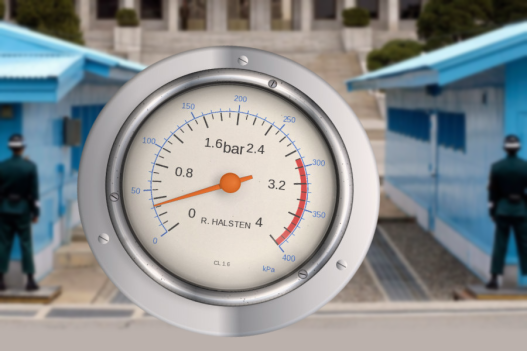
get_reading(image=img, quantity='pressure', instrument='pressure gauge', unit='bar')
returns 0.3 bar
